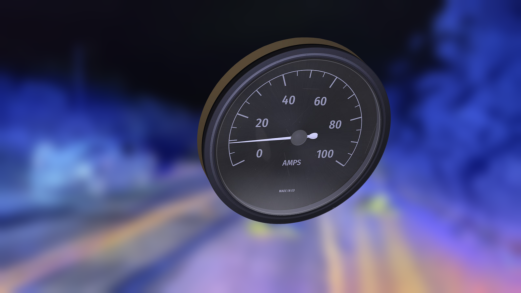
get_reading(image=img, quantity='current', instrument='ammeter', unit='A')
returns 10 A
